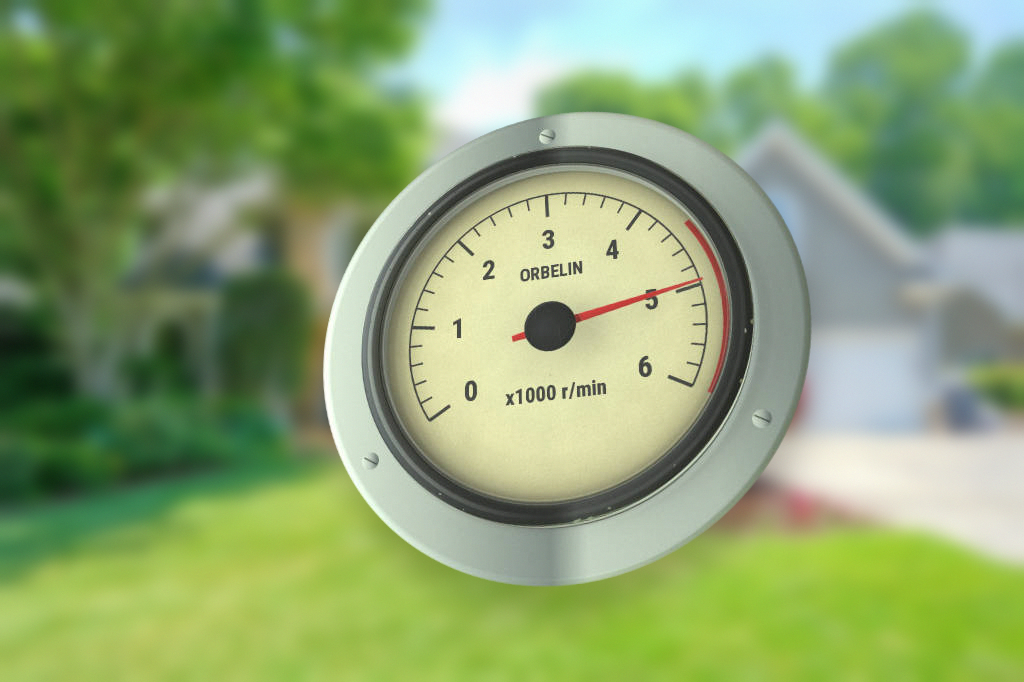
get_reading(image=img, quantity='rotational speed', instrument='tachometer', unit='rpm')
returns 5000 rpm
